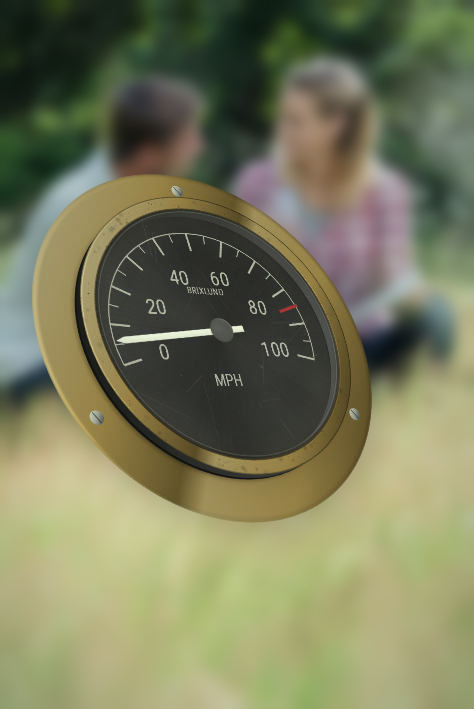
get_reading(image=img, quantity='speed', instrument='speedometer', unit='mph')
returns 5 mph
